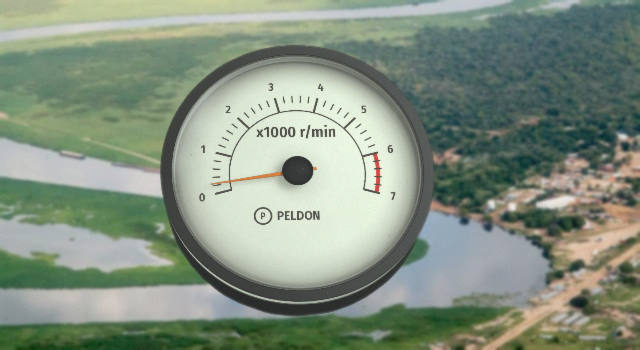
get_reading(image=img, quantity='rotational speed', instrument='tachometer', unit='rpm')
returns 200 rpm
